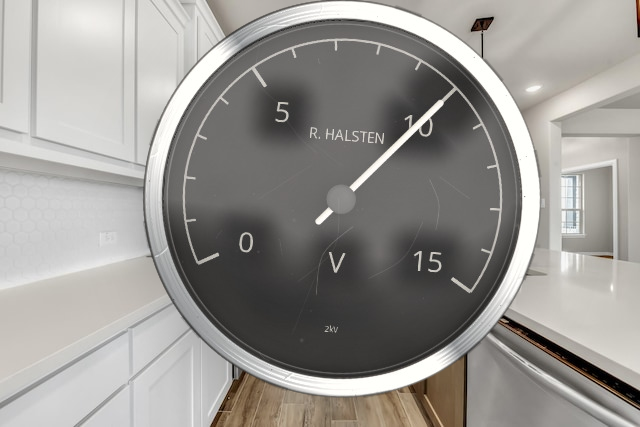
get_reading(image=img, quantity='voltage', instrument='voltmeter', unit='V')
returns 10 V
